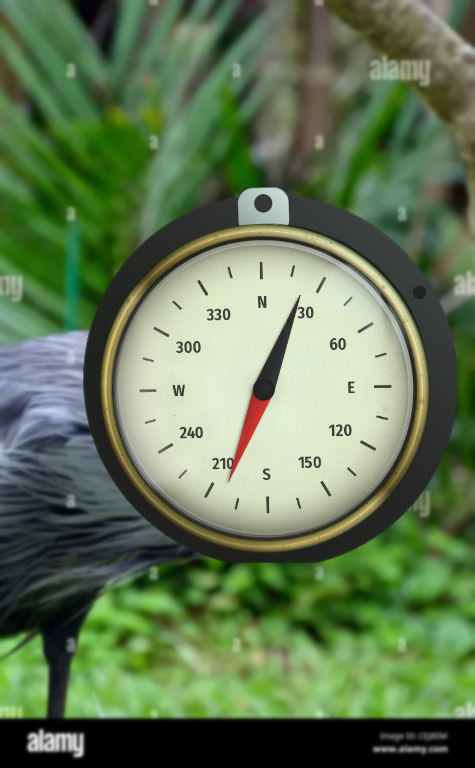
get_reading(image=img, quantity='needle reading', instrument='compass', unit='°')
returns 202.5 °
